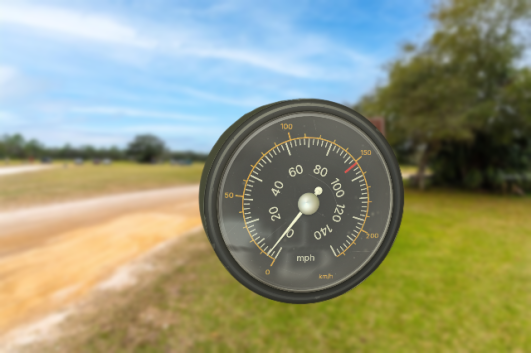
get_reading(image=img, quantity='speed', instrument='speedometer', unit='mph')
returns 4 mph
